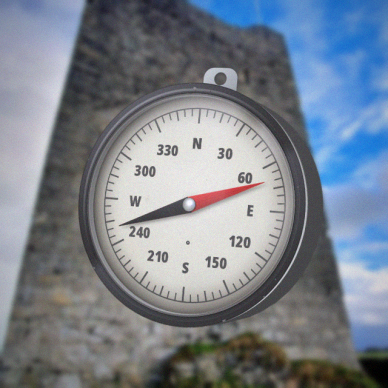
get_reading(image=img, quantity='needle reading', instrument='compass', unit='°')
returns 70 °
